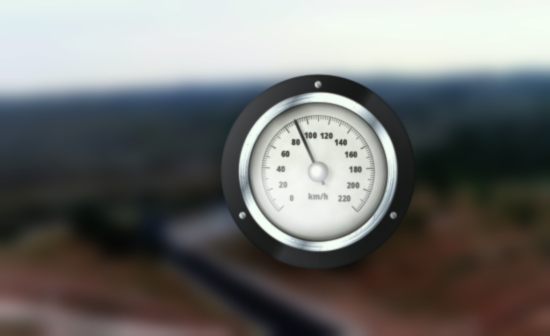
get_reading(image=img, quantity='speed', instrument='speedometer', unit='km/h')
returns 90 km/h
